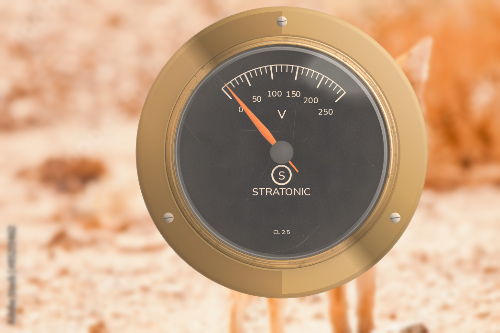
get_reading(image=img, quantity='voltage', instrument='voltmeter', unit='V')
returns 10 V
